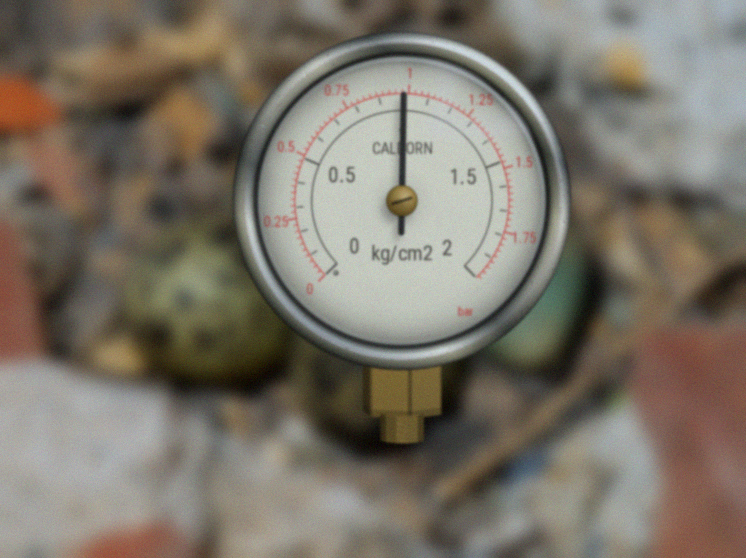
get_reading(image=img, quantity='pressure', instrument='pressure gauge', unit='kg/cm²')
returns 1 kg/cm²
